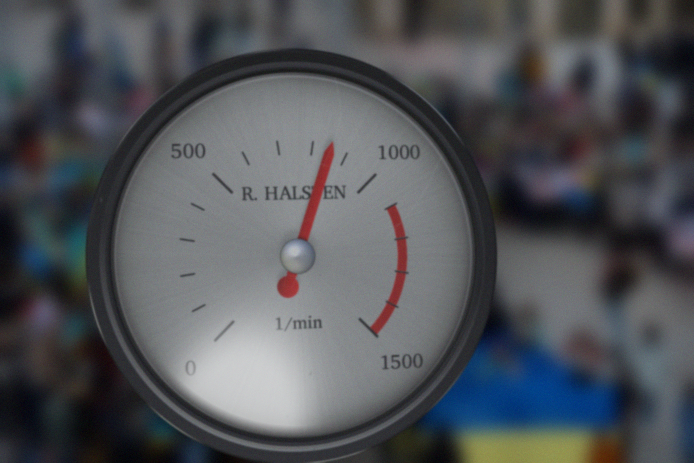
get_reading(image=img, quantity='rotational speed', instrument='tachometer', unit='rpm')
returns 850 rpm
